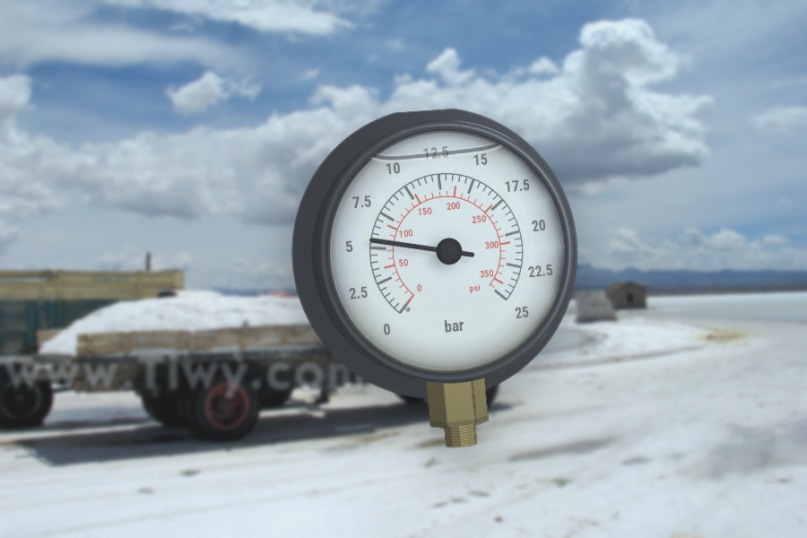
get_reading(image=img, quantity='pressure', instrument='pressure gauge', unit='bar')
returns 5.5 bar
